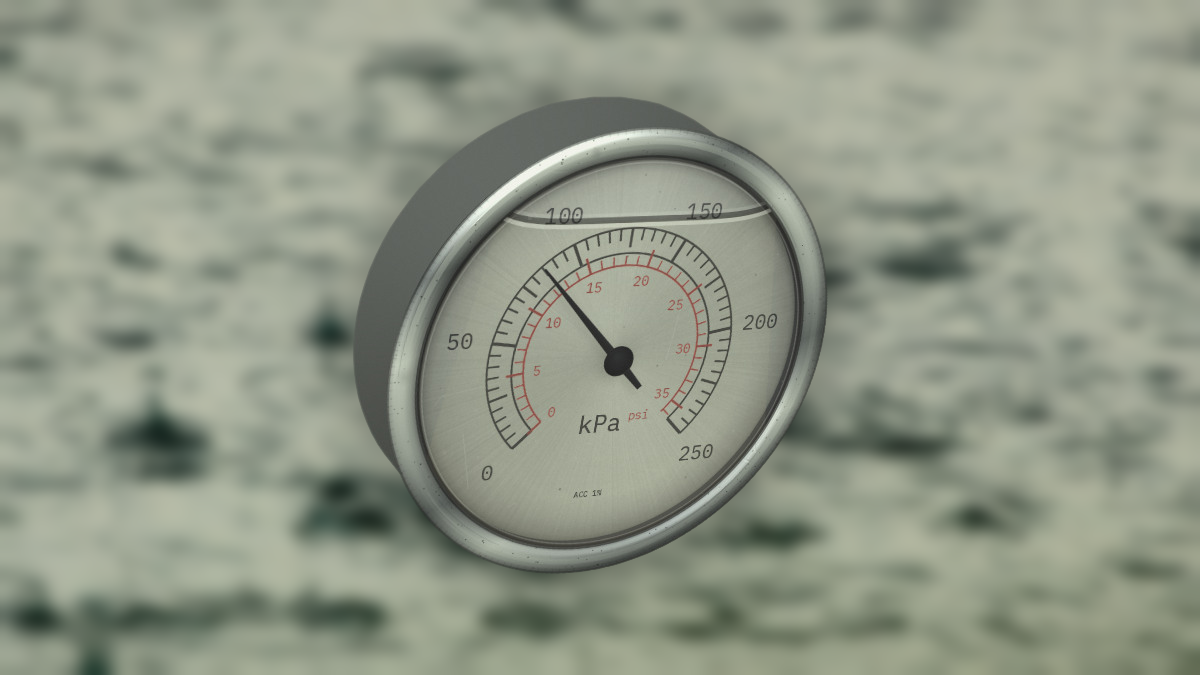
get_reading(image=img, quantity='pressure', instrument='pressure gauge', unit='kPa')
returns 85 kPa
